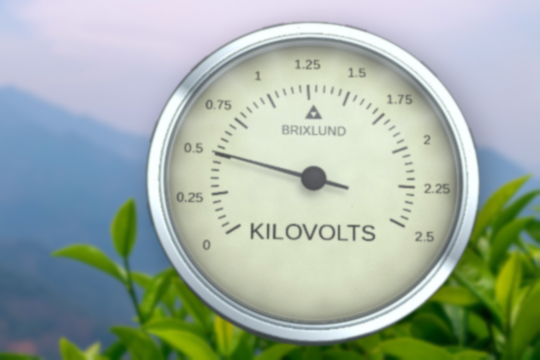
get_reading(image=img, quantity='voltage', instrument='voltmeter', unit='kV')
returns 0.5 kV
